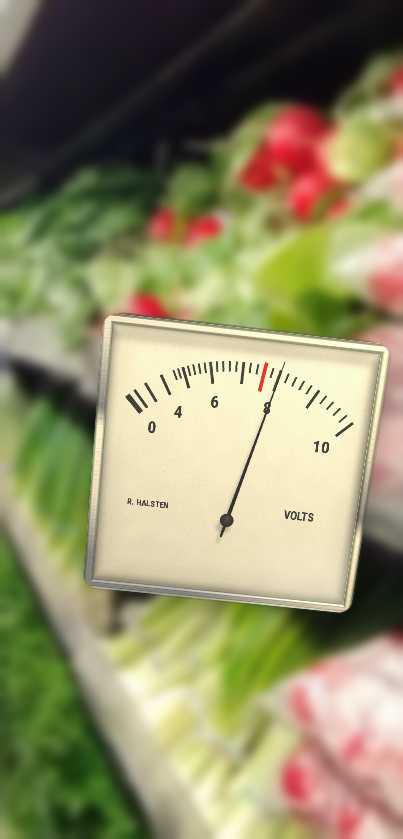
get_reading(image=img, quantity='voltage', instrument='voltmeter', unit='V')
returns 8 V
